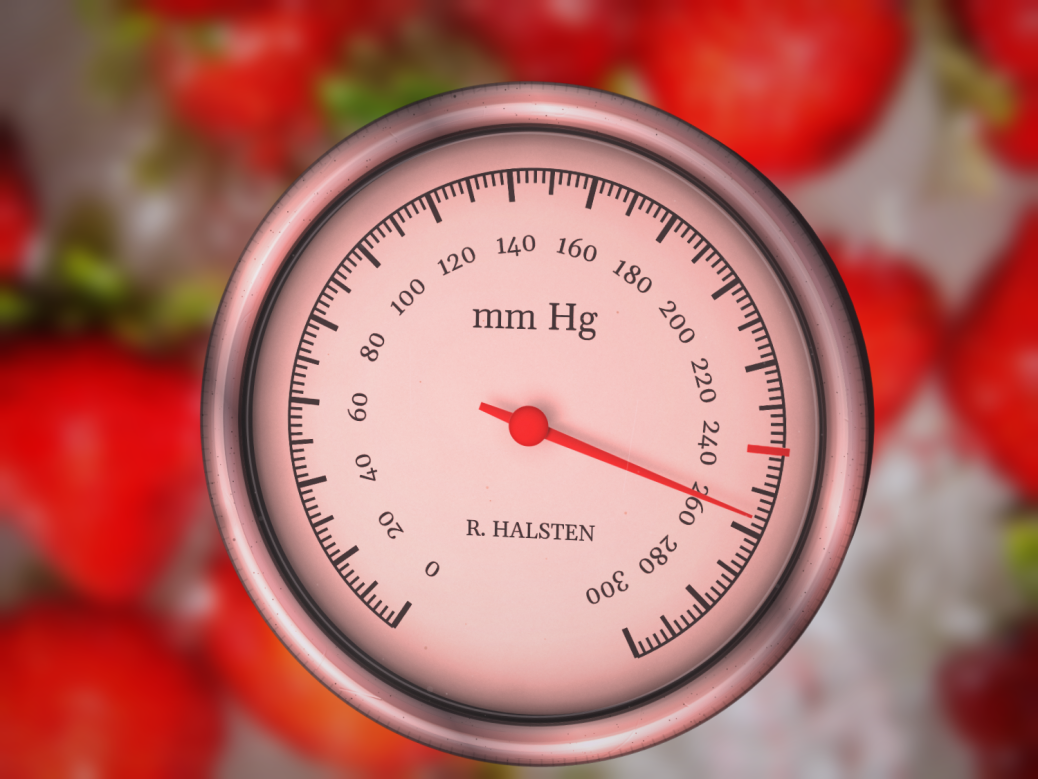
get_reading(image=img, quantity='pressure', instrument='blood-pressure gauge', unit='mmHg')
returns 256 mmHg
